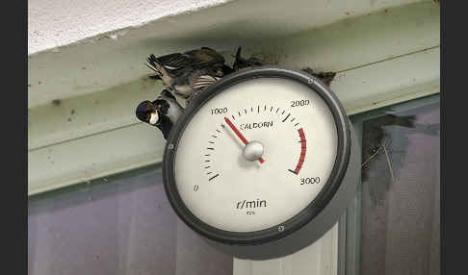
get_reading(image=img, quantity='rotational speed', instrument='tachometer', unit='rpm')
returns 1000 rpm
